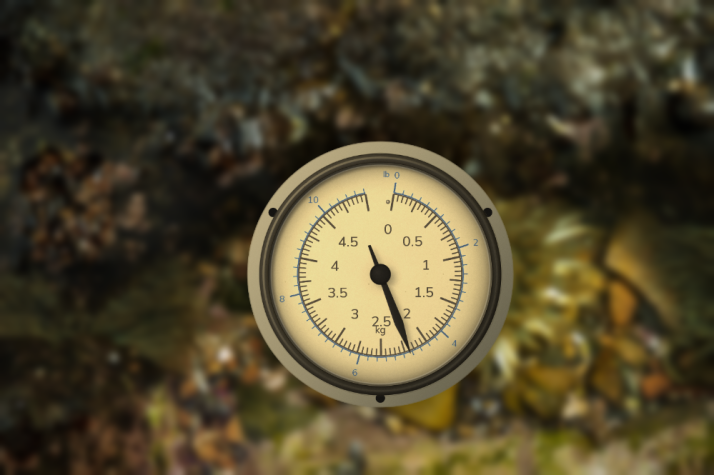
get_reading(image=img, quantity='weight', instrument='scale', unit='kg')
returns 2.2 kg
